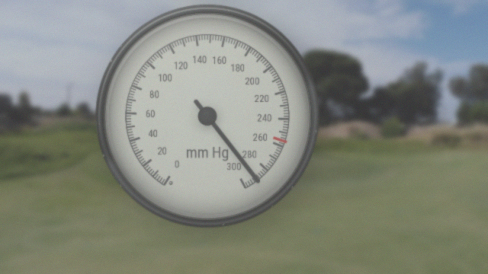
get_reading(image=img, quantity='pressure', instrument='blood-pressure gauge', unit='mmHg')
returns 290 mmHg
